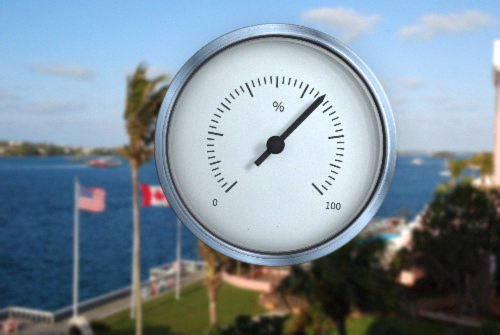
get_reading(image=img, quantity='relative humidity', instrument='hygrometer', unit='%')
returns 66 %
